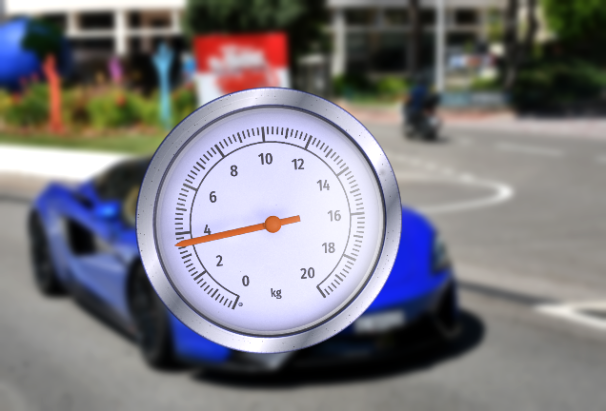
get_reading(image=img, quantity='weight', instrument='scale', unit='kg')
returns 3.6 kg
